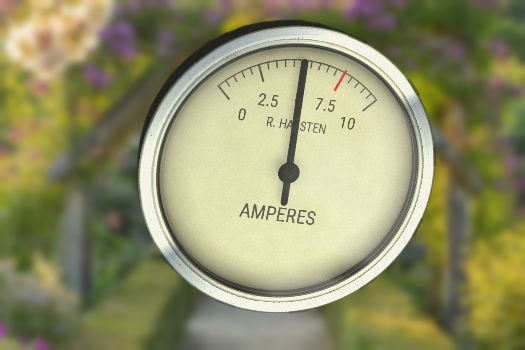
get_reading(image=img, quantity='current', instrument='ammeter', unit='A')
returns 5 A
